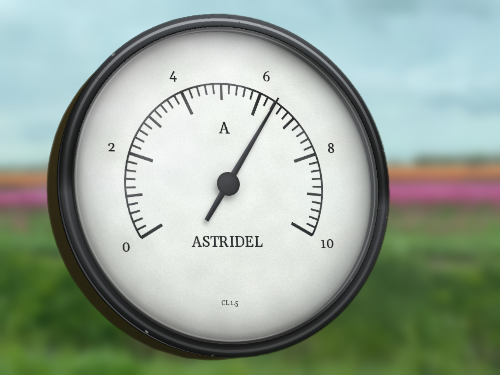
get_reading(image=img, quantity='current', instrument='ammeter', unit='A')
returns 6.4 A
